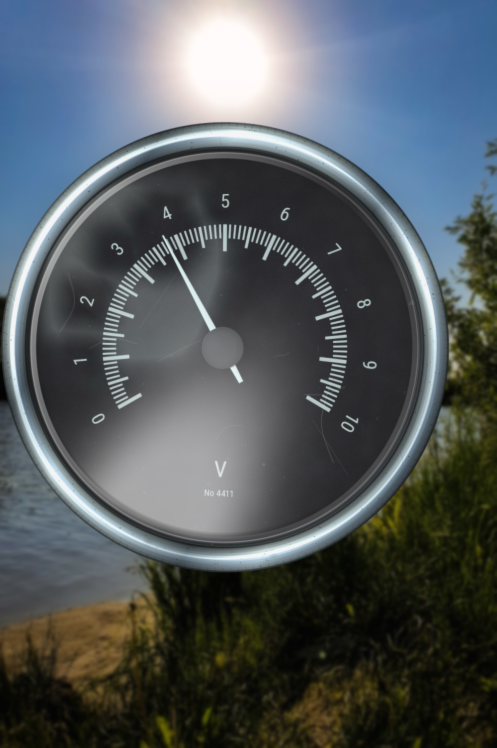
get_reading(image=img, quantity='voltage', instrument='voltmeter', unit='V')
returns 3.8 V
